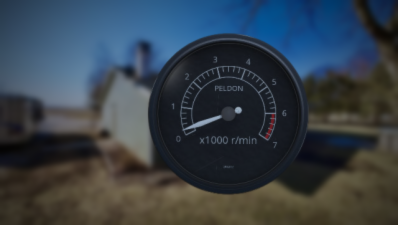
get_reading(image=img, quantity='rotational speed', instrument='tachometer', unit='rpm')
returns 200 rpm
